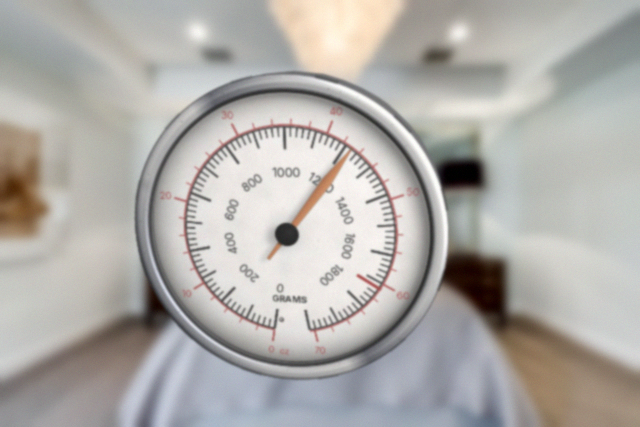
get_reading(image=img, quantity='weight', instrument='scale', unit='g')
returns 1220 g
